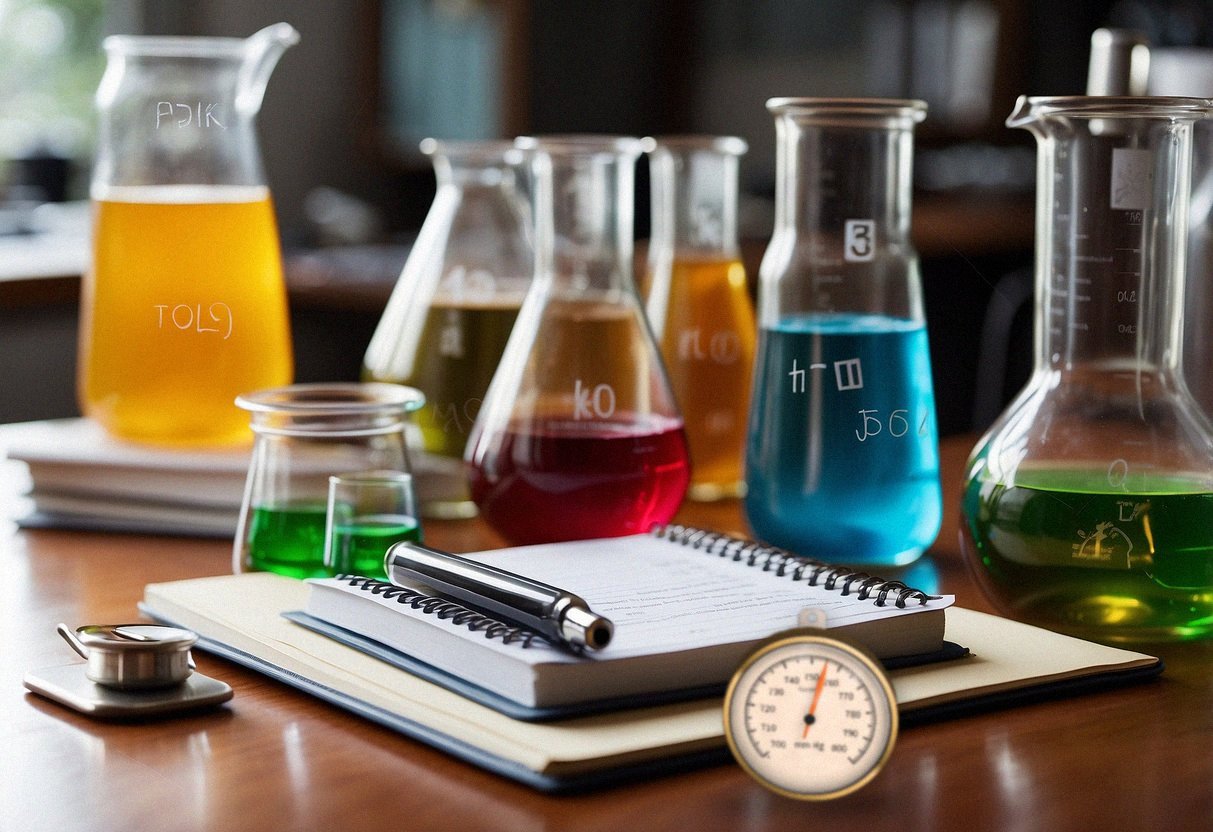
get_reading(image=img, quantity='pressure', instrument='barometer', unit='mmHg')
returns 755 mmHg
